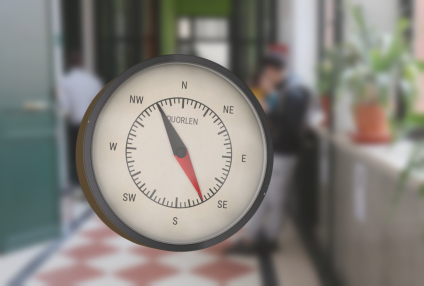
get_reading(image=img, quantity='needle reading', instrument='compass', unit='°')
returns 150 °
